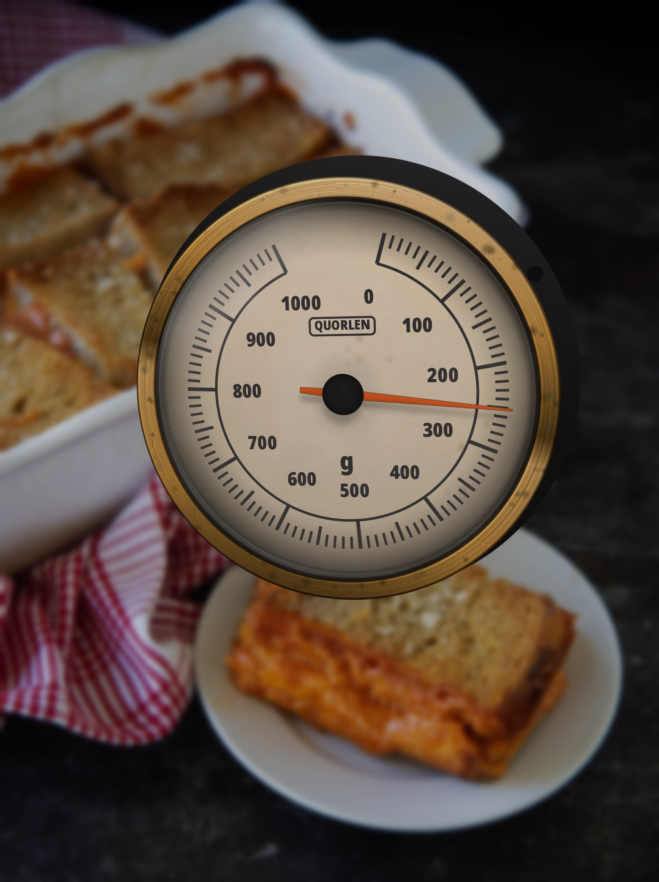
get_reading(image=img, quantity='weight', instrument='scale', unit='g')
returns 250 g
